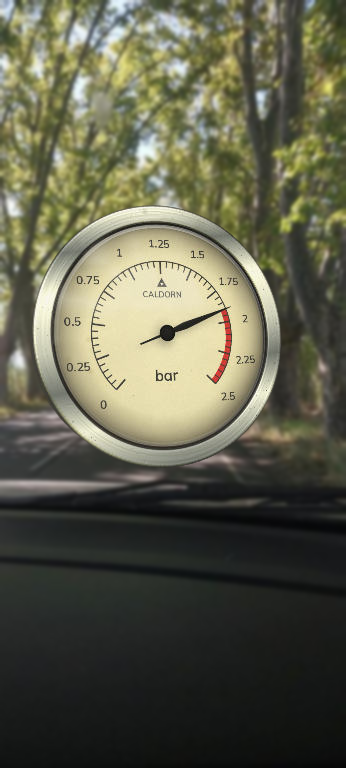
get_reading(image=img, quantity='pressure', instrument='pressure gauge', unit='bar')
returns 1.9 bar
